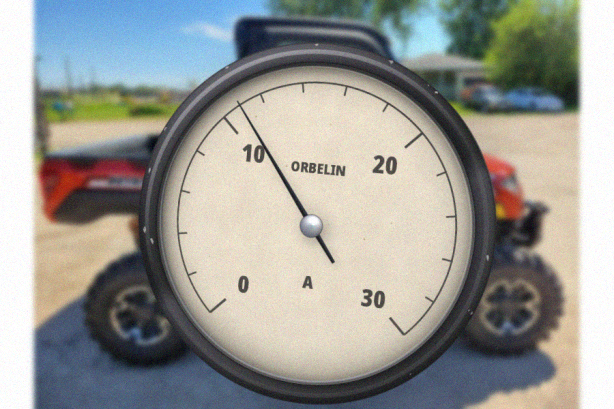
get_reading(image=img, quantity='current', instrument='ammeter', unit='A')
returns 11 A
